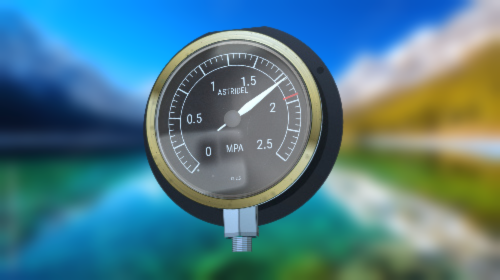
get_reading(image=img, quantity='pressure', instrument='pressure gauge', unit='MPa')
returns 1.8 MPa
